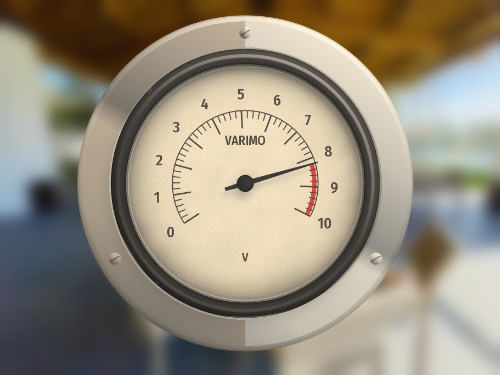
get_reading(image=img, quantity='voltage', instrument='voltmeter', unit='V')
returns 8.2 V
